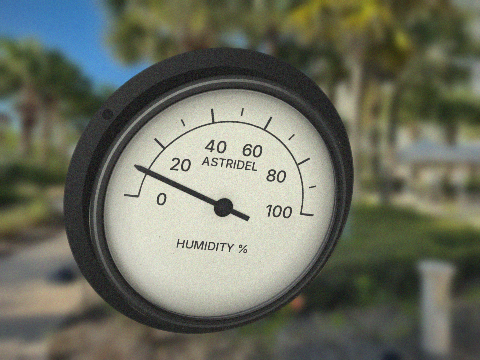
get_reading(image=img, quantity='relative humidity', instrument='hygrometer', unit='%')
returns 10 %
